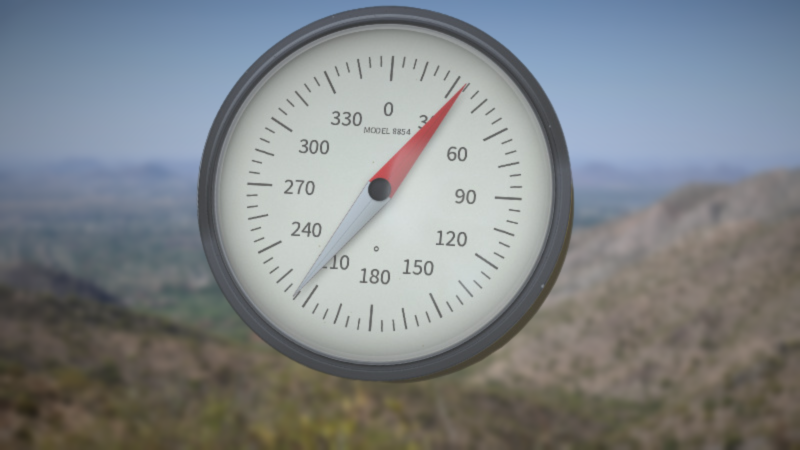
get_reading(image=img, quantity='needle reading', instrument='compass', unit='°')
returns 35 °
